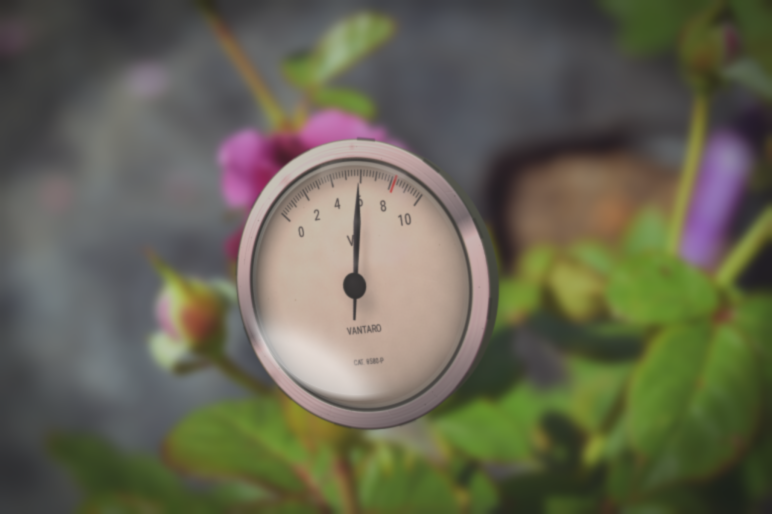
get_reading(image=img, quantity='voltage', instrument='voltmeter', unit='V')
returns 6 V
